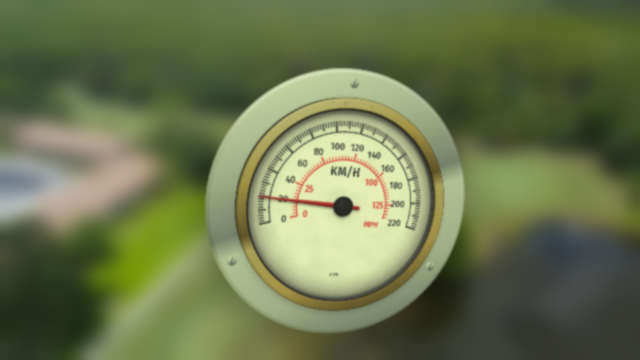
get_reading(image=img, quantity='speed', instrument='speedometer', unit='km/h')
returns 20 km/h
